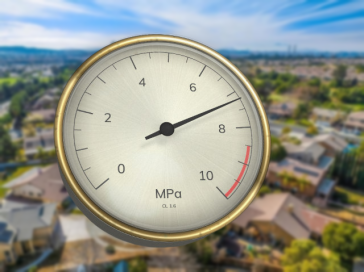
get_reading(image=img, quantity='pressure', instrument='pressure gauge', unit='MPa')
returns 7.25 MPa
